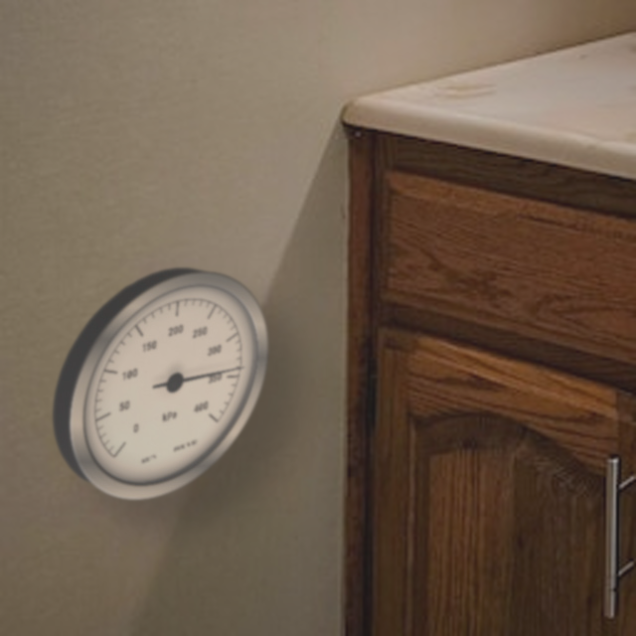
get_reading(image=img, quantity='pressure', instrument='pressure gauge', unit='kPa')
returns 340 kPa
